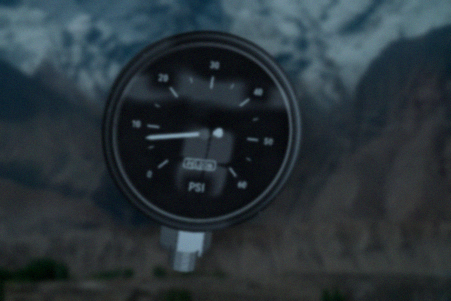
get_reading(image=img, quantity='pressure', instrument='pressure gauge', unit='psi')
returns 7.5 psi
